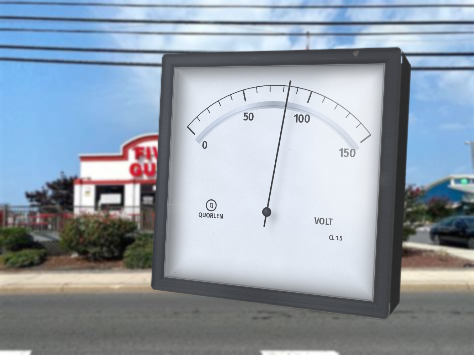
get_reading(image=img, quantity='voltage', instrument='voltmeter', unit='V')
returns 85 V
